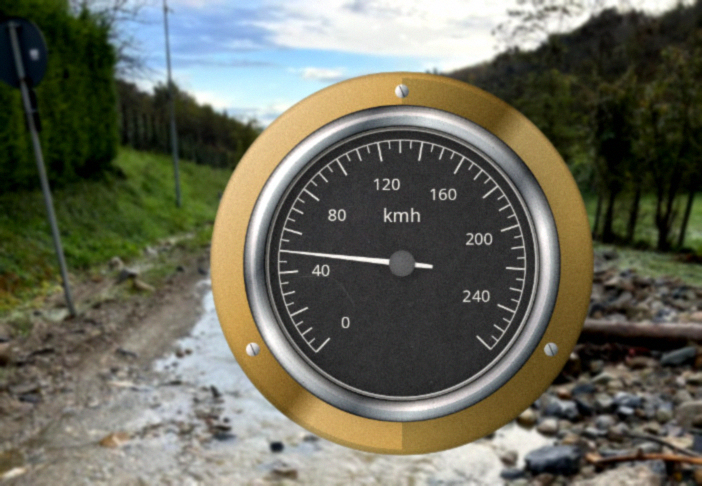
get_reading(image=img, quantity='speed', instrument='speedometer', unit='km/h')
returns 50 km/h
